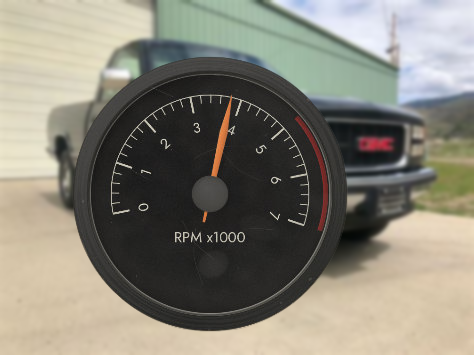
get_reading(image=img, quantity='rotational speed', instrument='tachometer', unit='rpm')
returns 3800 rpm
